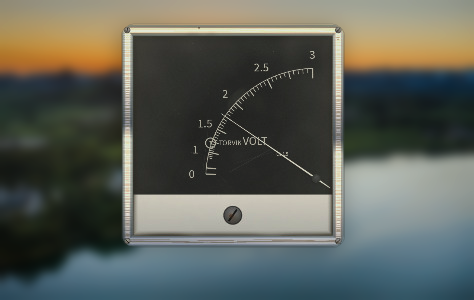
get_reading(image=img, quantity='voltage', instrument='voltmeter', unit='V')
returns 1.75 V
